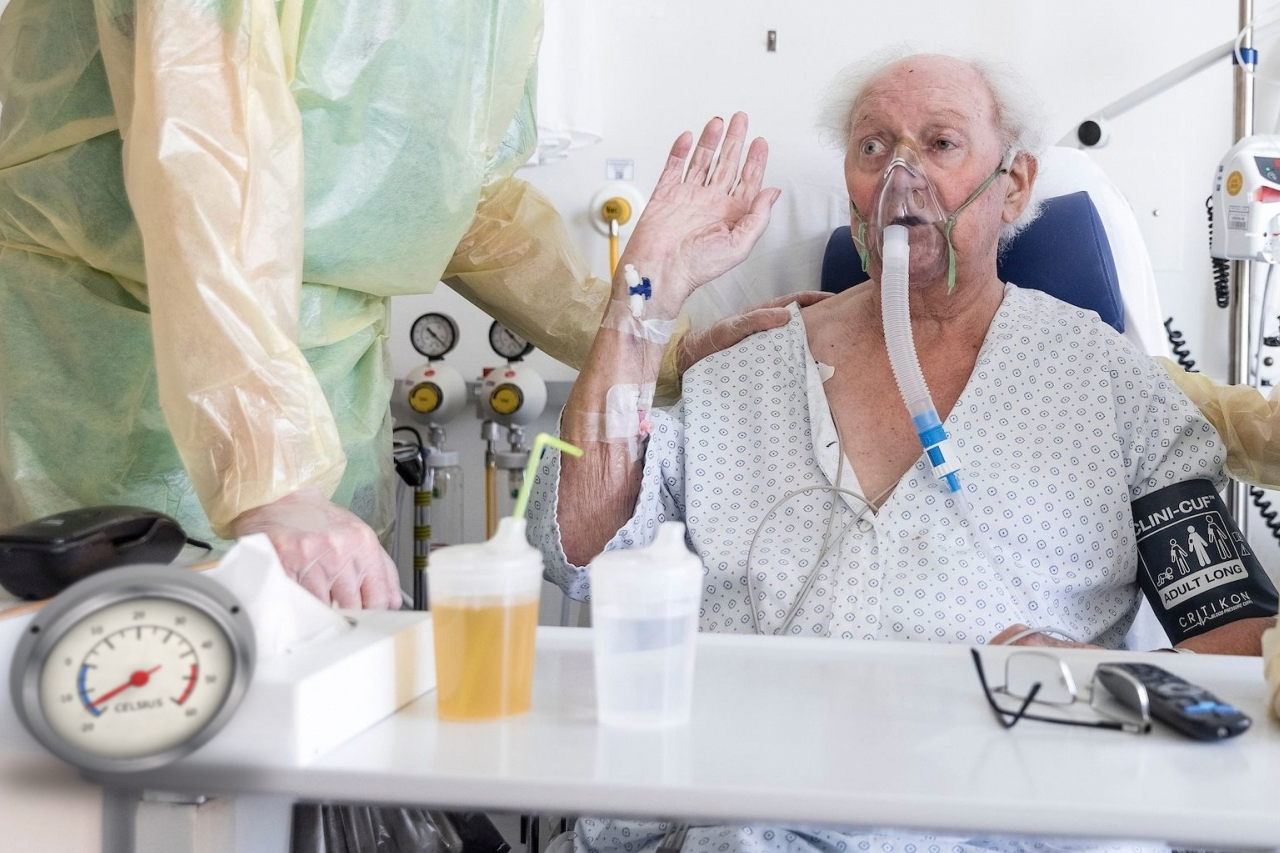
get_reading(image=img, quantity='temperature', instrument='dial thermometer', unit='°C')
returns -15 °C
